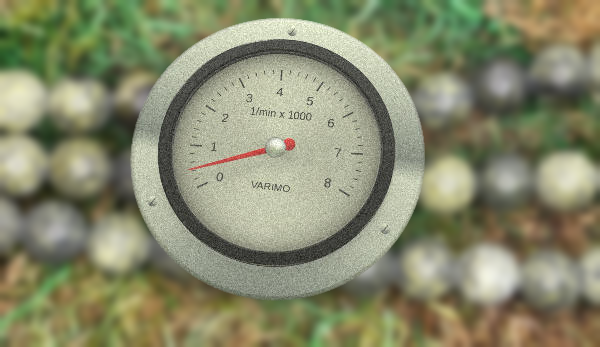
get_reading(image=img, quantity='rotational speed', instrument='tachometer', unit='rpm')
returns 400 rpm
